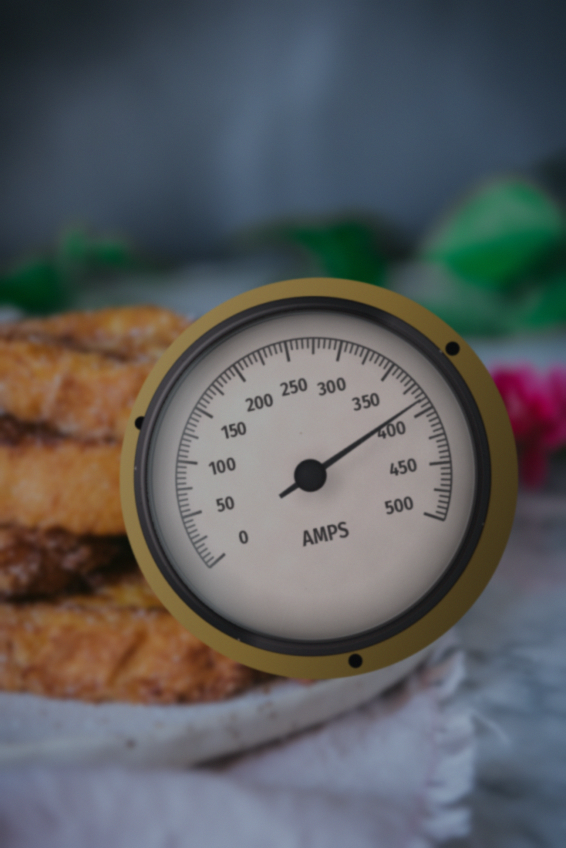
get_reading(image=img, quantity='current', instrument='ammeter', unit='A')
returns 390 A
